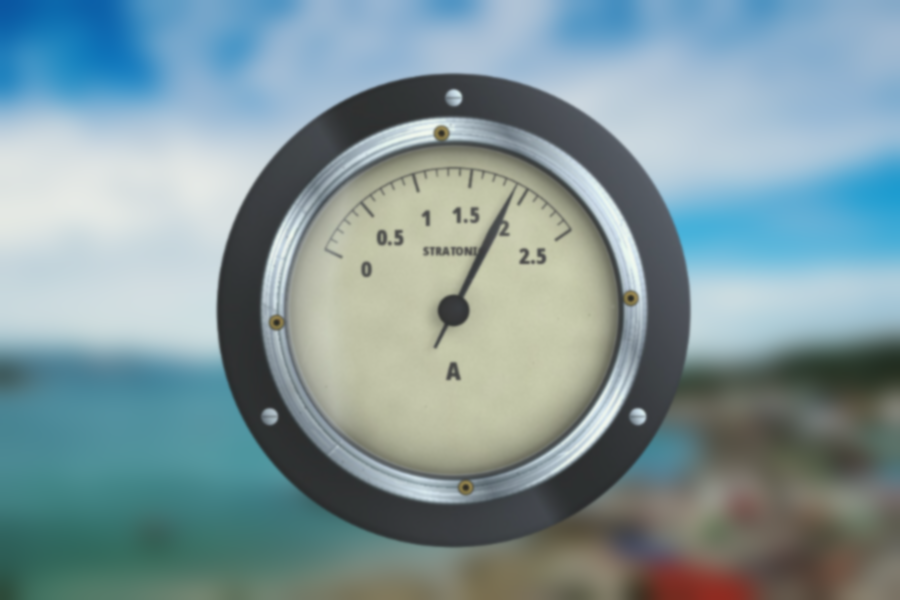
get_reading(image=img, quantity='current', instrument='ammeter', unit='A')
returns 1.9 A
